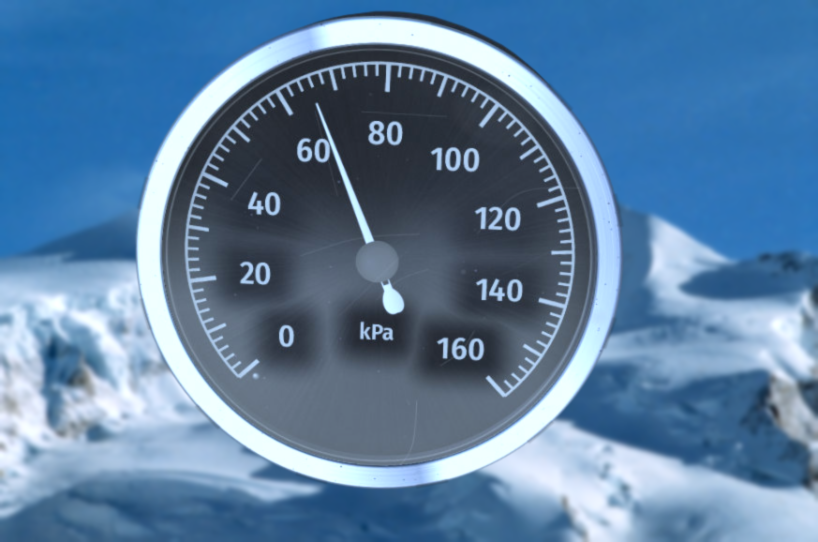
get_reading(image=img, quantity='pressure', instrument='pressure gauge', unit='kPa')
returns 66 kPa
